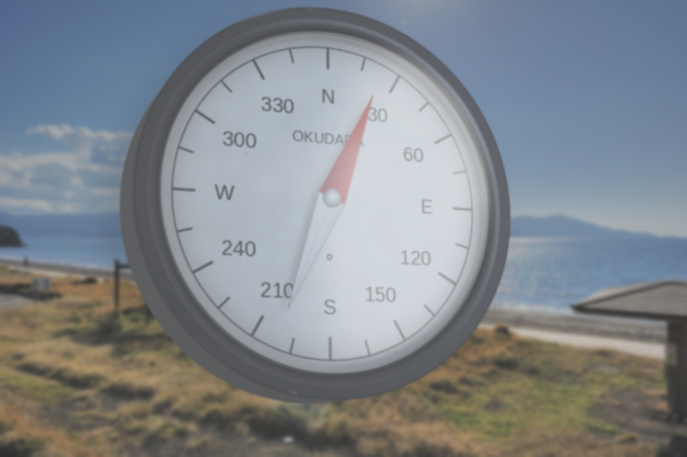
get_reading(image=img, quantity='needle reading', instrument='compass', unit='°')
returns 22.5 °
